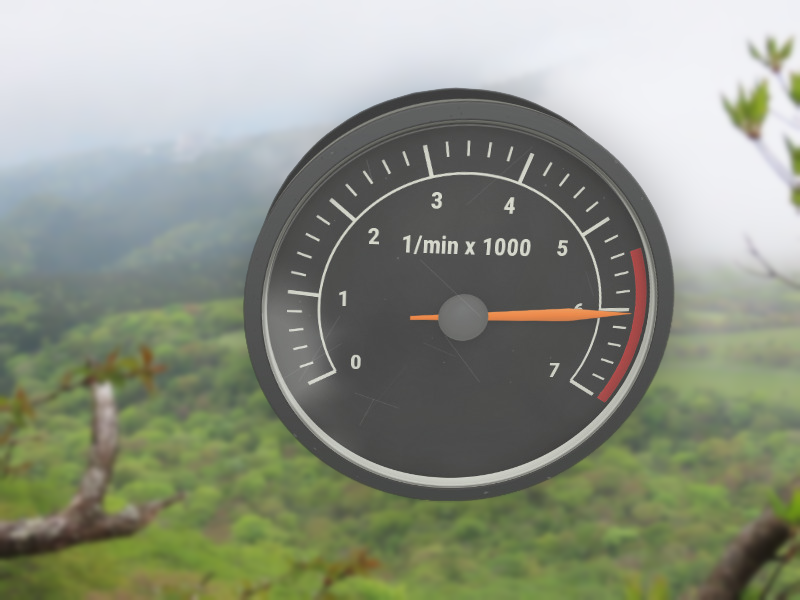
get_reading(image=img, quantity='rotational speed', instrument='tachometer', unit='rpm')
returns 6000 rpm
